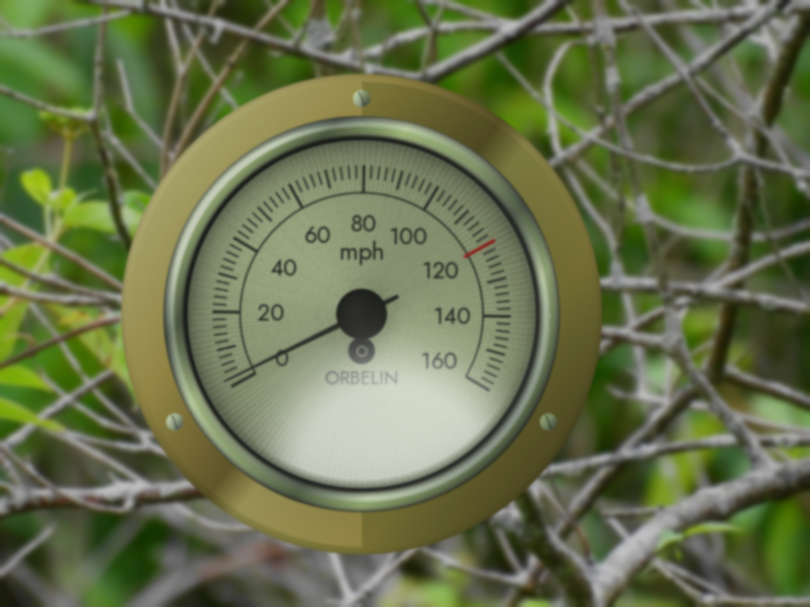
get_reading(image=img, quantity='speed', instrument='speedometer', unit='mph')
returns 2 mph
